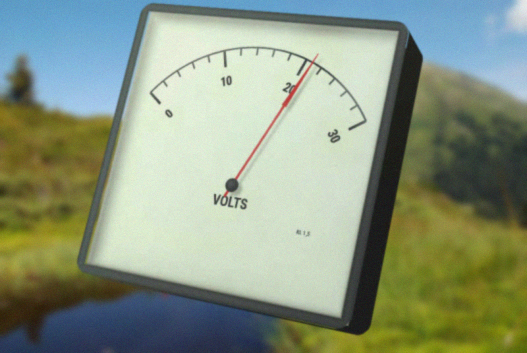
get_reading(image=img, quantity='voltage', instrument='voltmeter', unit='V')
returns 21 V
